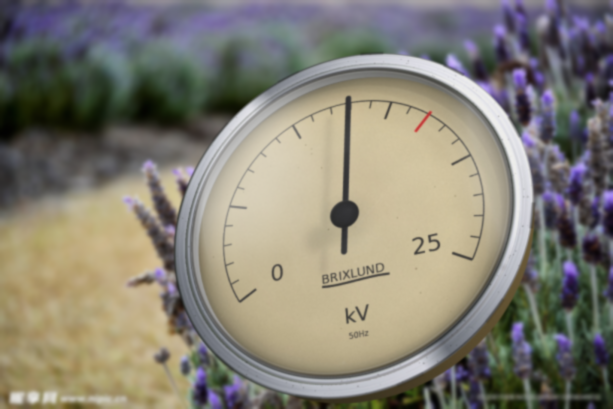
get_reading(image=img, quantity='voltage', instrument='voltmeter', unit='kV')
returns 13 kV
